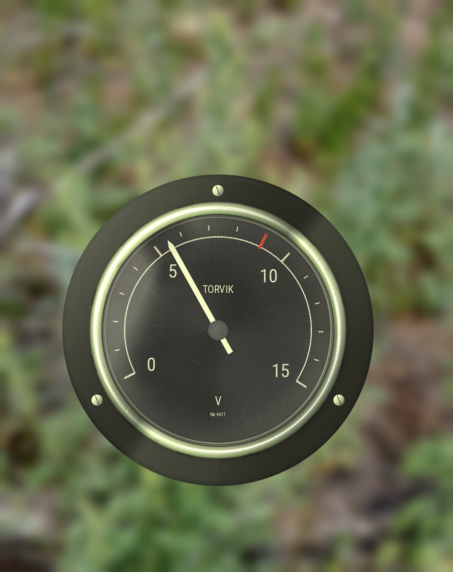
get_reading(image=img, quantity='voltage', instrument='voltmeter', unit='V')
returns 5.5 V
